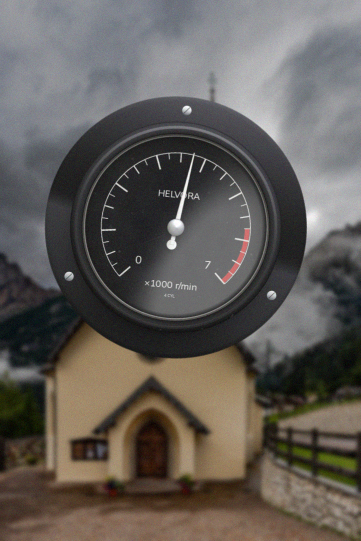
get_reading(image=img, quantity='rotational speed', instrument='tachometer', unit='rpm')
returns 3750 rpm
